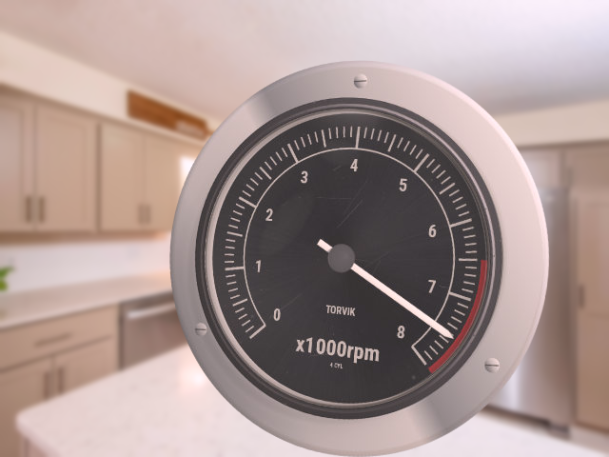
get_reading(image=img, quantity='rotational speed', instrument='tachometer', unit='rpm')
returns 7500 rpm
